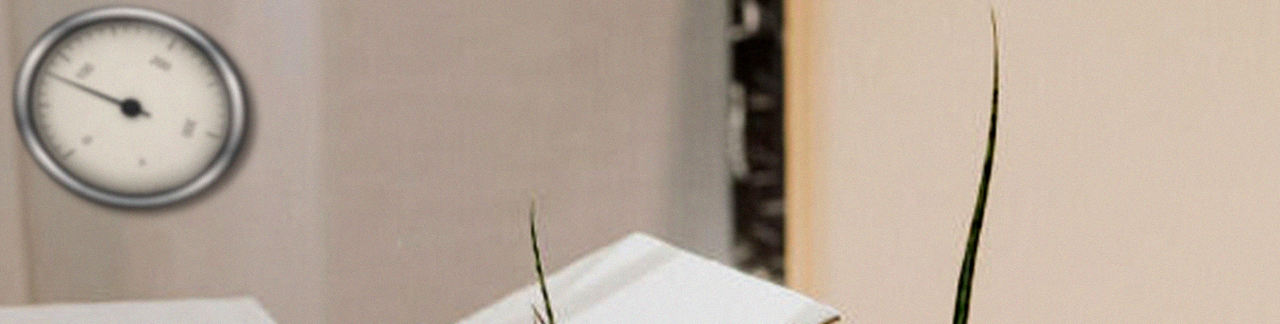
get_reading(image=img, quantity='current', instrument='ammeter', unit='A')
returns 80 A
